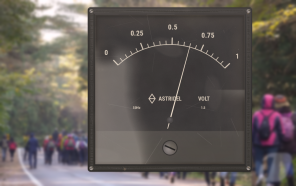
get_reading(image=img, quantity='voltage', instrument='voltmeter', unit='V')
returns 0.65 V
